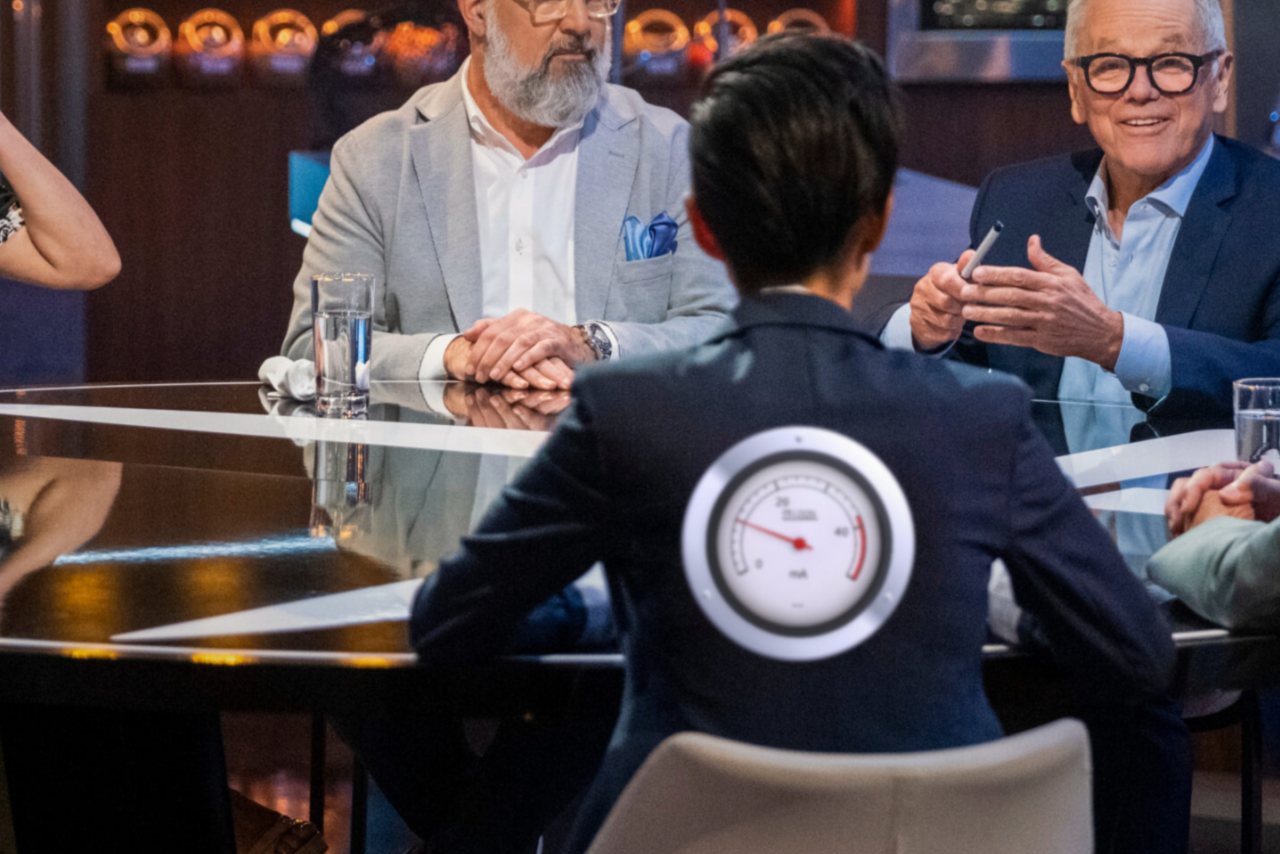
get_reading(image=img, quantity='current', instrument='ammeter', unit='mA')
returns 10 mA
